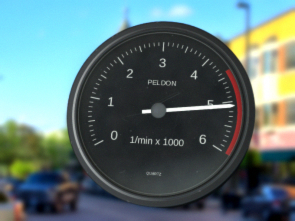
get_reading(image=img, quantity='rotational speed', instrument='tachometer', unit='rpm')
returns 5100 rpm
